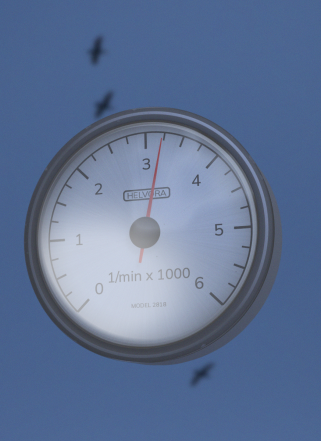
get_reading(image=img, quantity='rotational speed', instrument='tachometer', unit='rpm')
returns 3250 rpm
